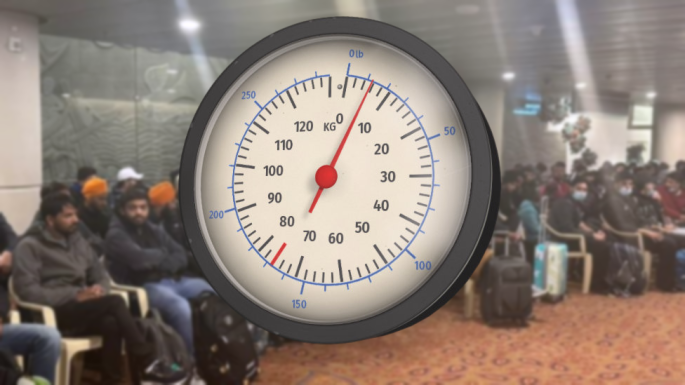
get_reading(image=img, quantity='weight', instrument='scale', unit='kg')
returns 6 kg
